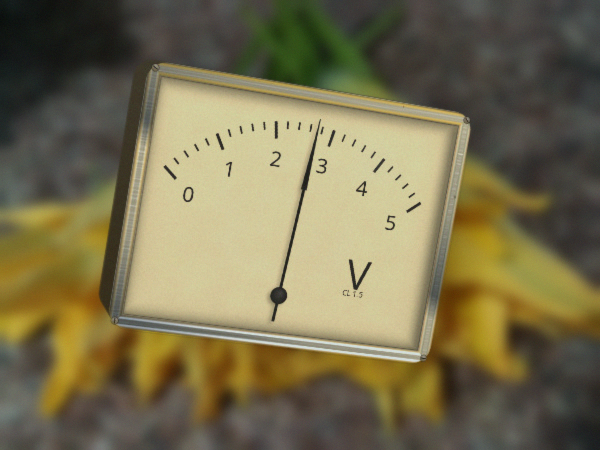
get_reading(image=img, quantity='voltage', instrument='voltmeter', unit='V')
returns 2.7 V
